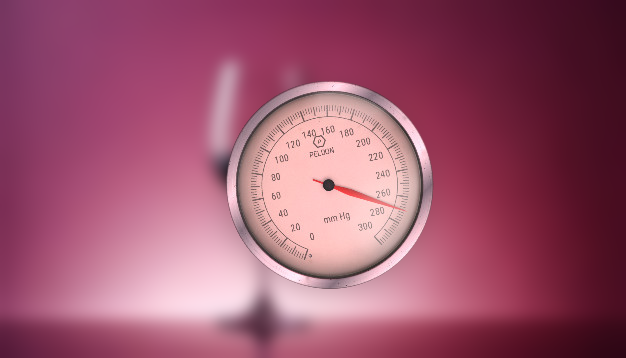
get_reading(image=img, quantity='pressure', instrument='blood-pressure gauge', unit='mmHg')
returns 270 mmHg
